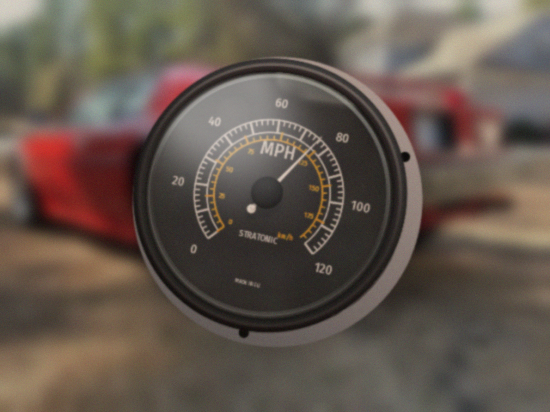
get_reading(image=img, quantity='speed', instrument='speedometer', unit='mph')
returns 76 mph
